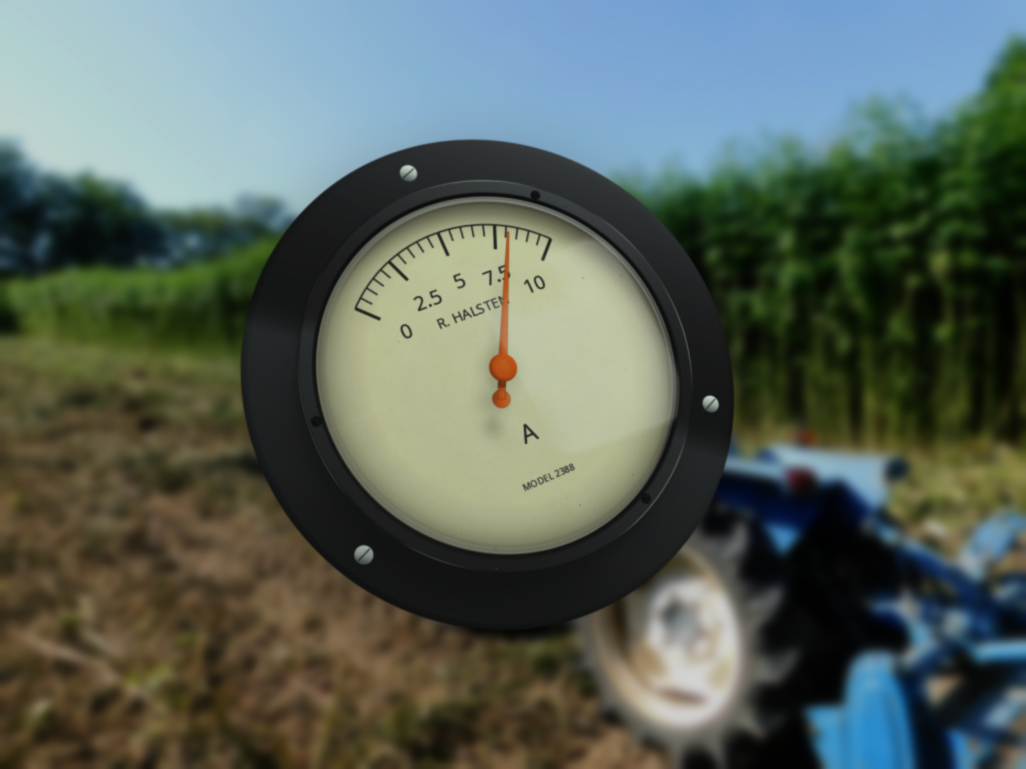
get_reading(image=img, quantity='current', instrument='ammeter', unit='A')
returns 8 A
